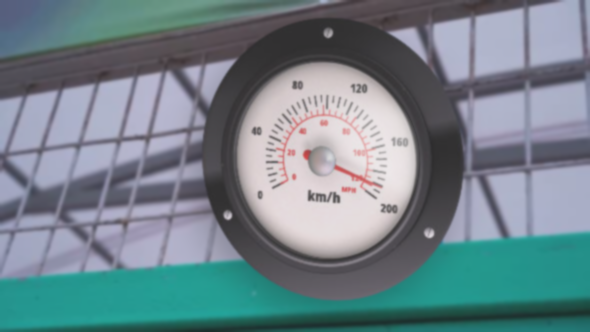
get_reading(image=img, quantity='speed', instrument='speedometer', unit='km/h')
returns 190 km/h
